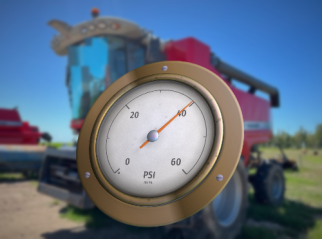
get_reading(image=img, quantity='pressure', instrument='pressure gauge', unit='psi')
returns 40 psi
